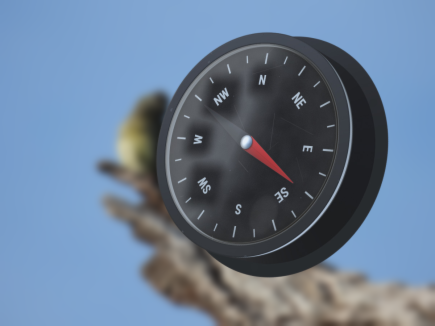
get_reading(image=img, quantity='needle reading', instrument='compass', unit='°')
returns 120 °
